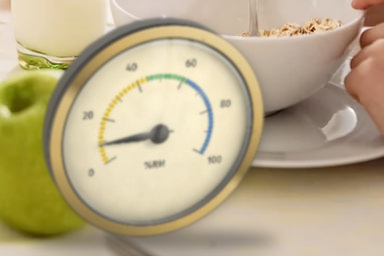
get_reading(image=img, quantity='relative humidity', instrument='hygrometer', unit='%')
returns 10 %
